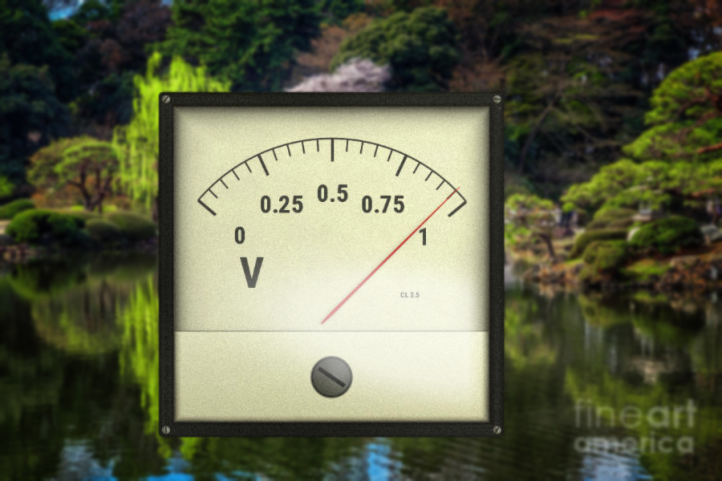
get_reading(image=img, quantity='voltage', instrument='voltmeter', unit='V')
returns 0.95 V
